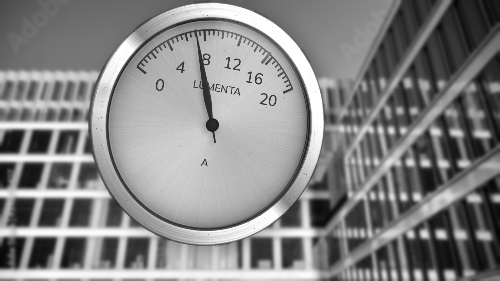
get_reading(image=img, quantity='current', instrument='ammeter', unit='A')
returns 7 A
